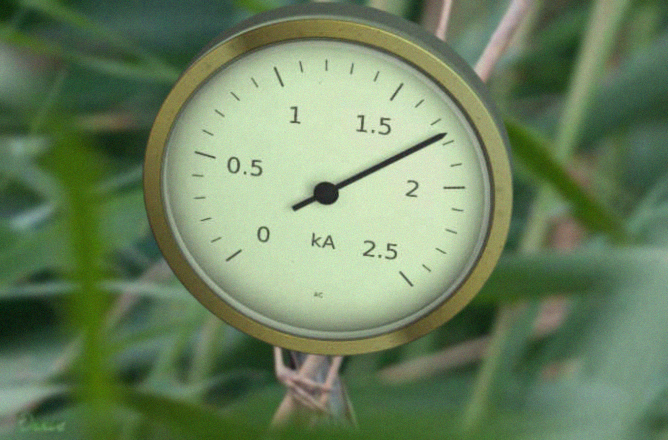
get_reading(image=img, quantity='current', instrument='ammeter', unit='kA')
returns 1.75 kA
